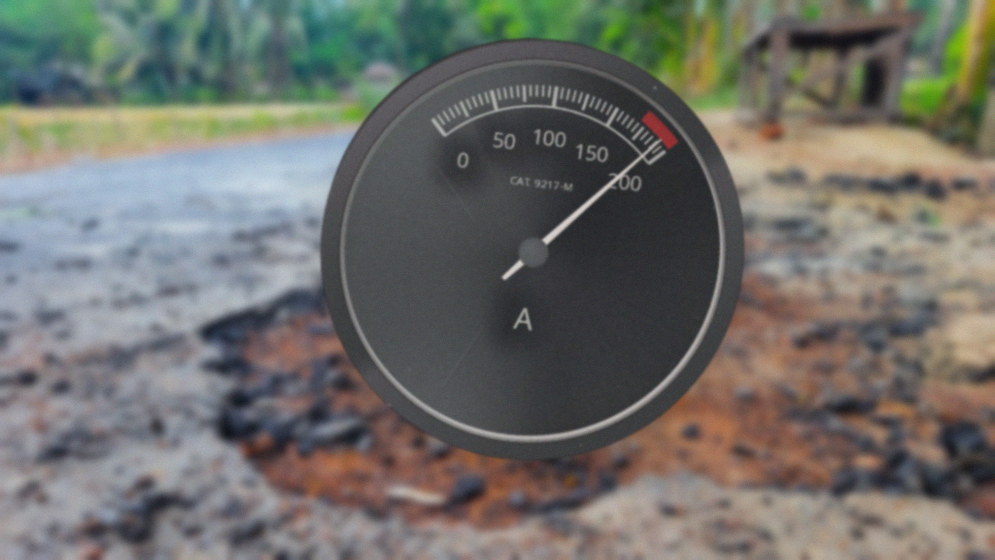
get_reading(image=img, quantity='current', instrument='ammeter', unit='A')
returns 190 A
